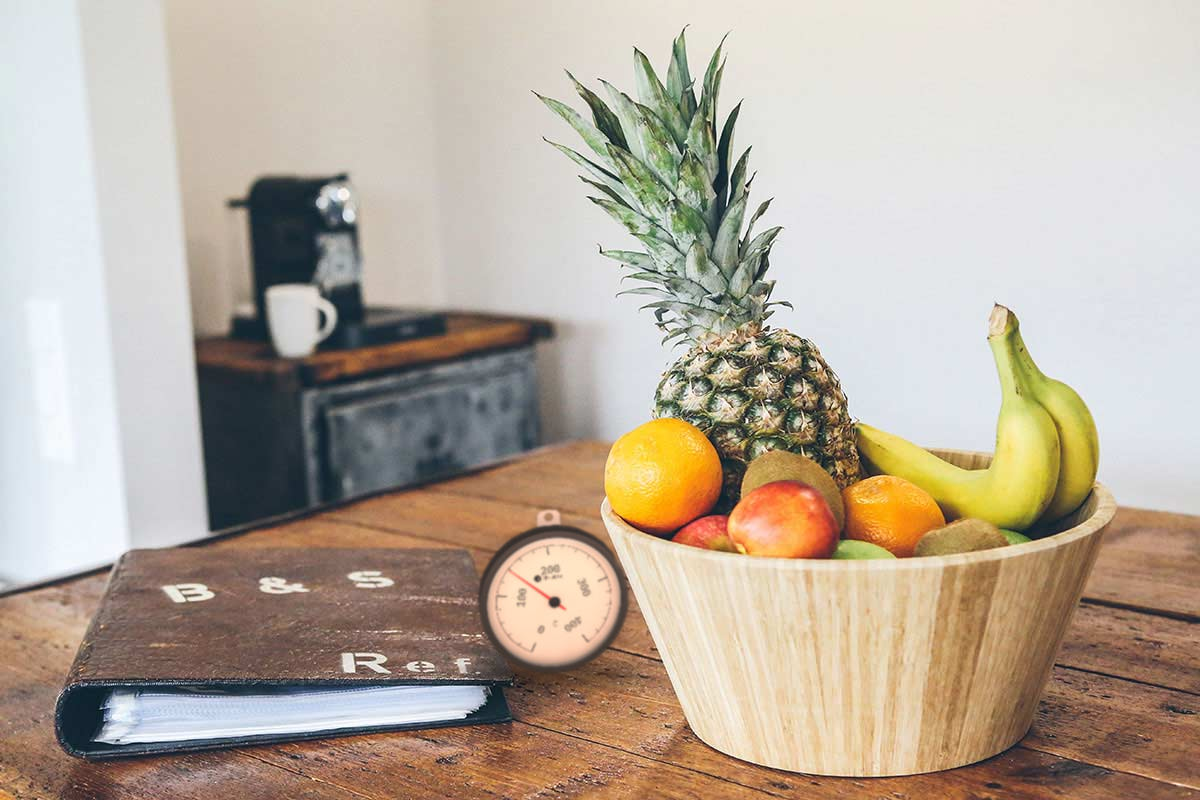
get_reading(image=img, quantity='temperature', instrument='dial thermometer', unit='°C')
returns 140 °C
